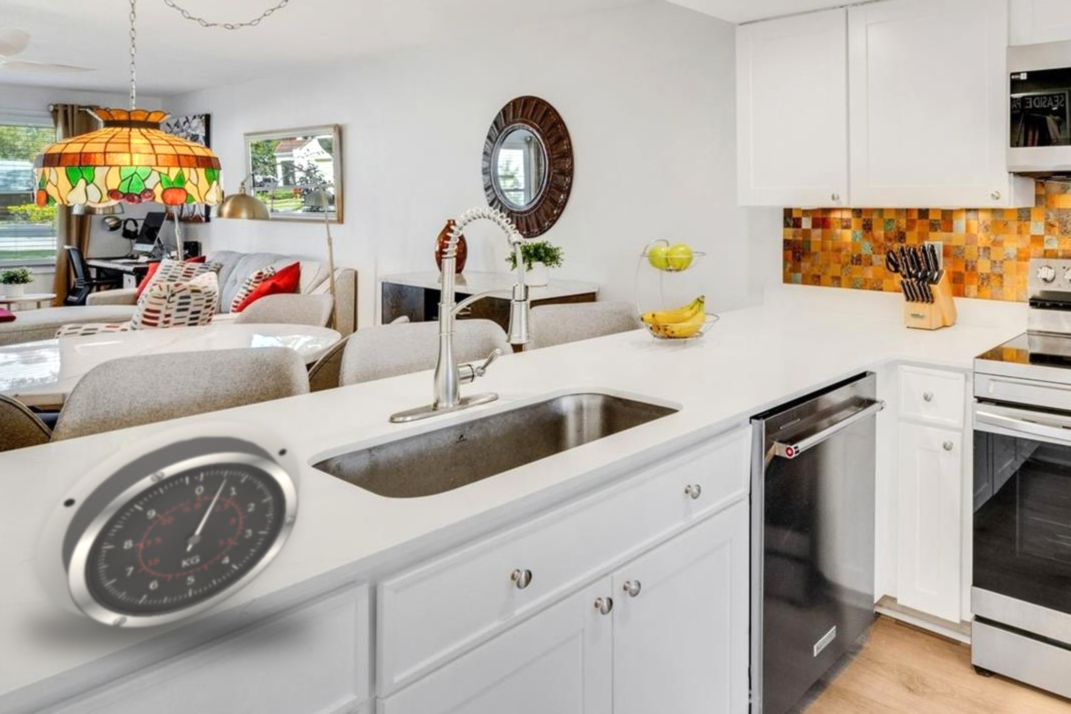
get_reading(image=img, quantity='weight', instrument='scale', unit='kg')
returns 0.5 kg
